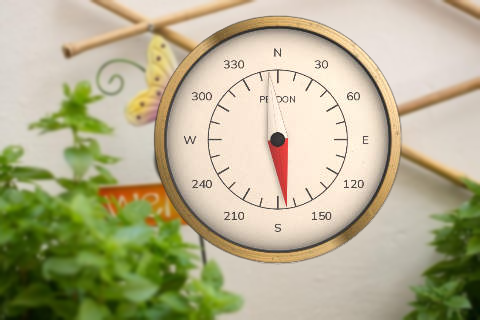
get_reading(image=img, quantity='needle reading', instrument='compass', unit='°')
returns 172.5 °
